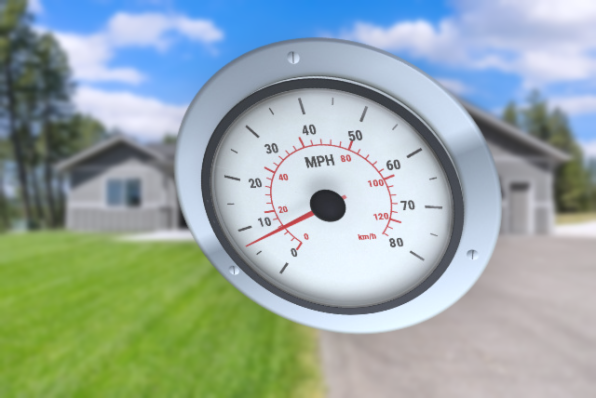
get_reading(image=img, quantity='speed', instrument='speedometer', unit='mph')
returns 7.5 mph
